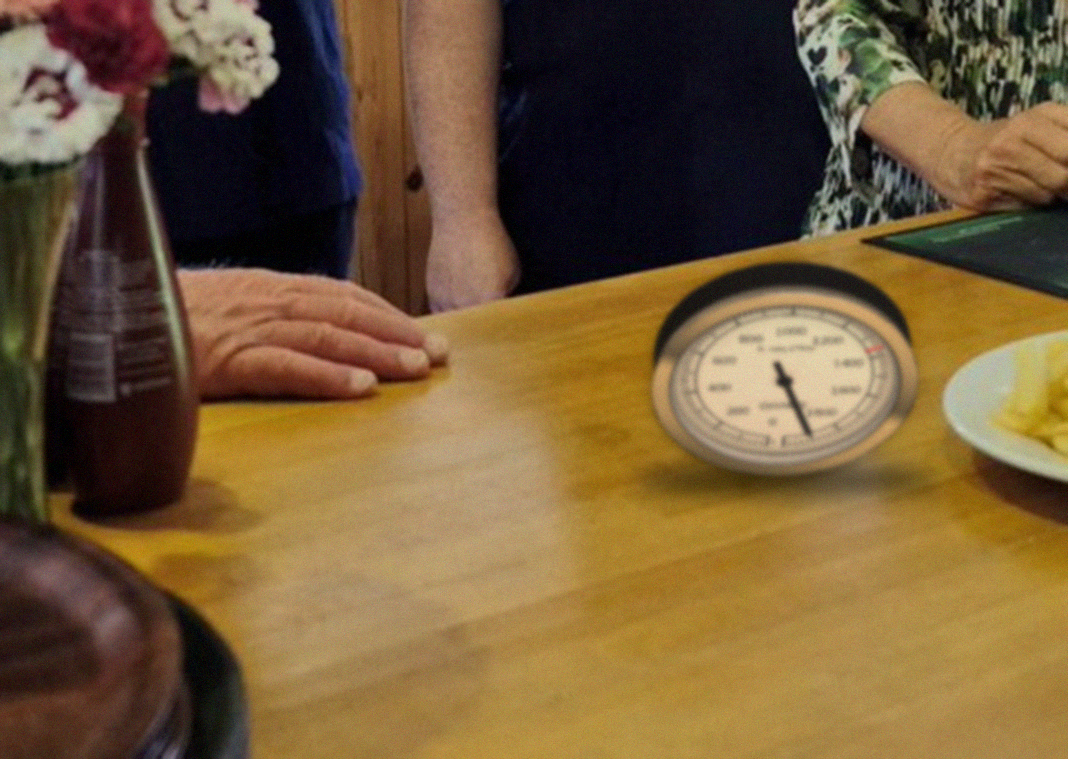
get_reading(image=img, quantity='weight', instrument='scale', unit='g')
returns 1900 g
